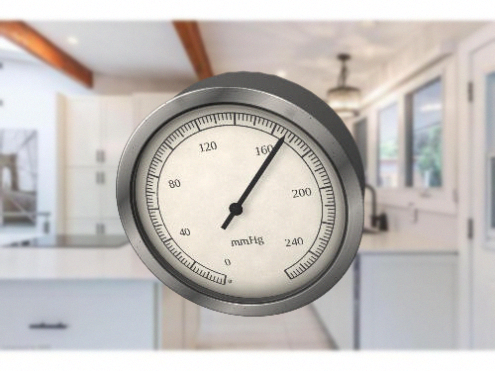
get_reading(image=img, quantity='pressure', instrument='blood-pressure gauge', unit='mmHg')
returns 166 mmHg
